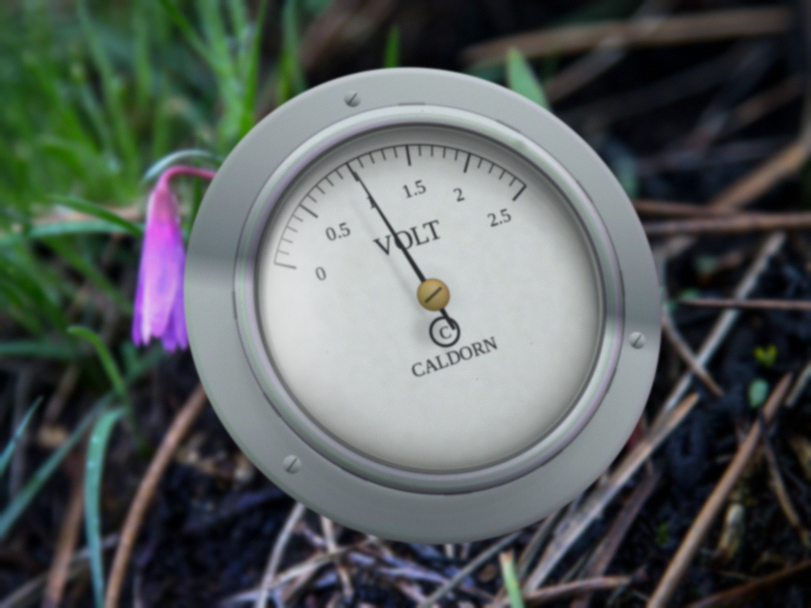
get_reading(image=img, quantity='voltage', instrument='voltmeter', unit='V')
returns 1 V
